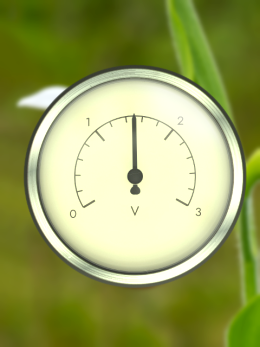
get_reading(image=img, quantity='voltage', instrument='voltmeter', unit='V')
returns 1.5 V
